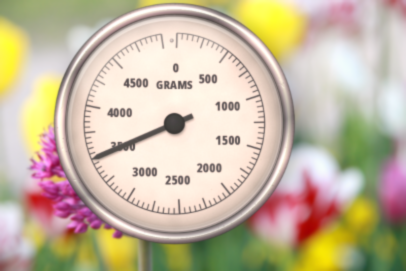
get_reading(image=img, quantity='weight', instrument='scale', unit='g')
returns 3500 g
